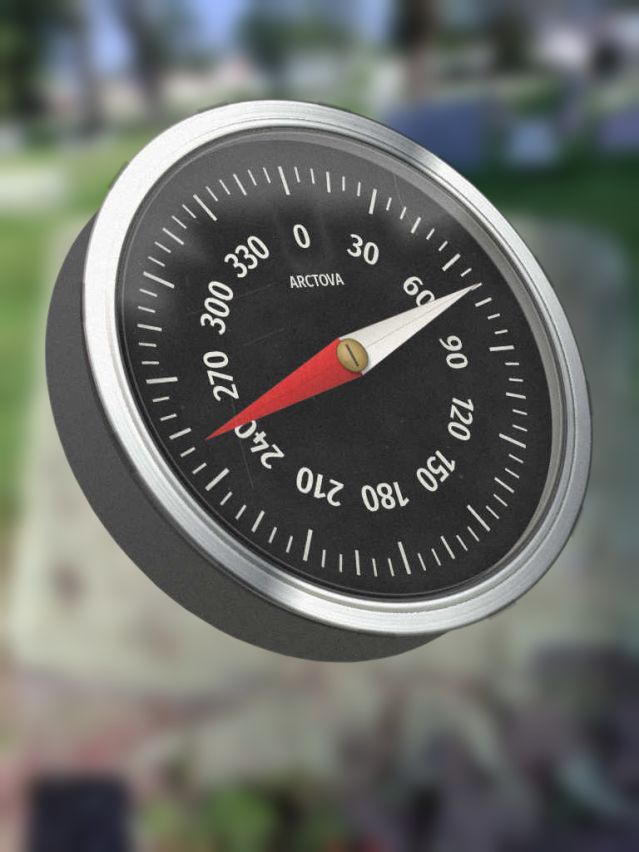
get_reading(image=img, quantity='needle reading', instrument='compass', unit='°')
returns 250 °
